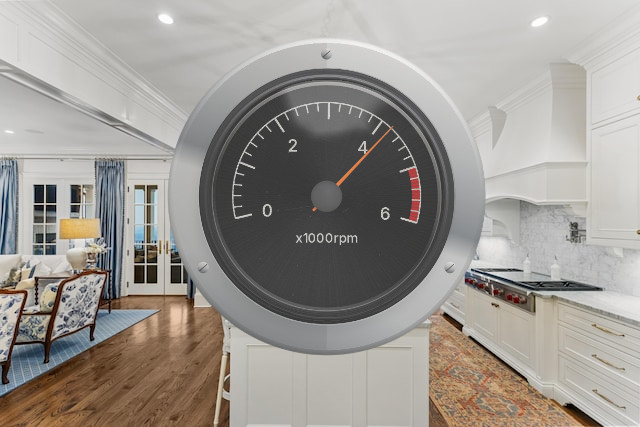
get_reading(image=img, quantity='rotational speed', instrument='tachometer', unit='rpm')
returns 4200 rpm
